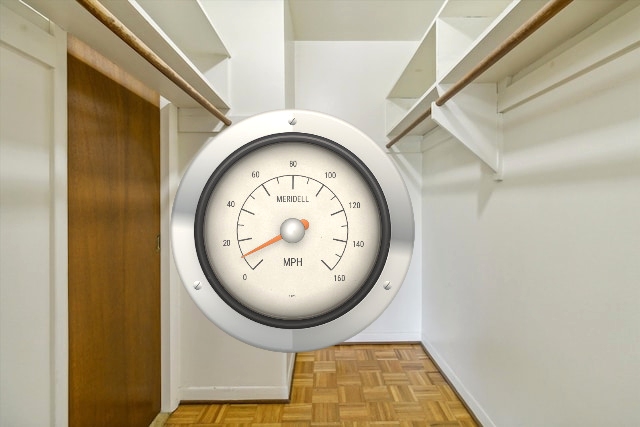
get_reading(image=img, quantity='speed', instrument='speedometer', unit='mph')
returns 10 mph
